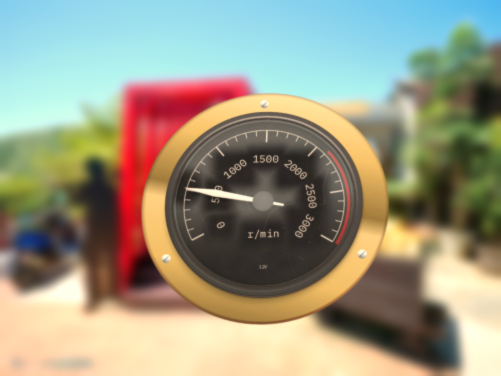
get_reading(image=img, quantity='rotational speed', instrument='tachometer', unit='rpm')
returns 500 rpm
